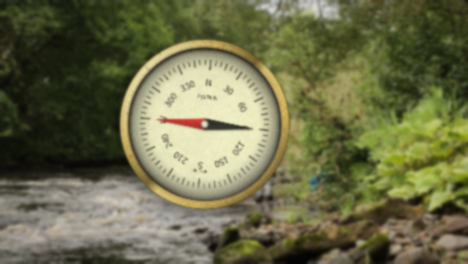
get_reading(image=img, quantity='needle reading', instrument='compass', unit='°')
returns 270 °
